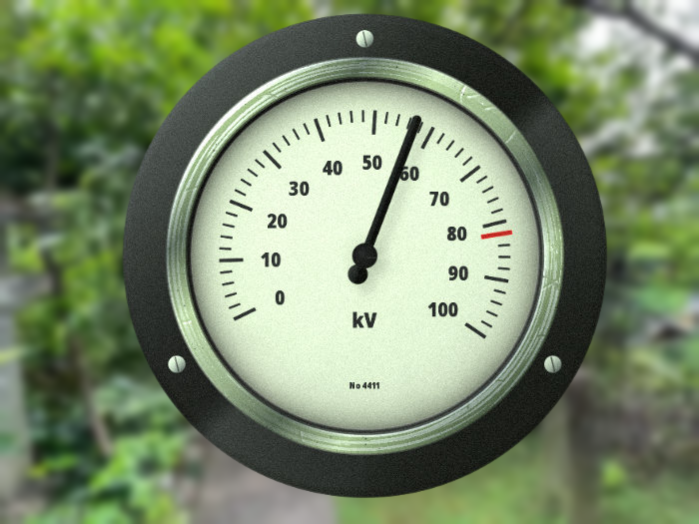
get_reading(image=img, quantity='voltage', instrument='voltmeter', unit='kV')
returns 57 kV
